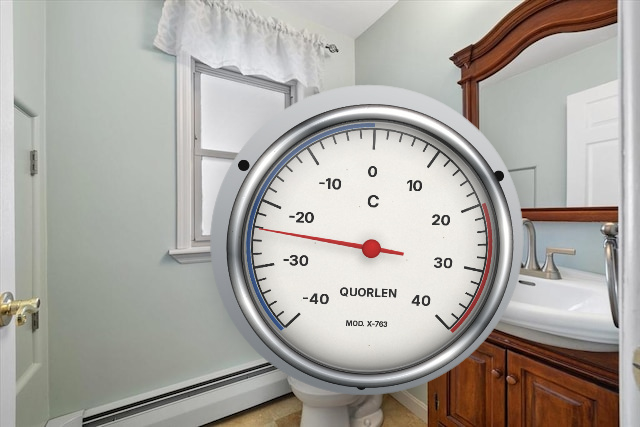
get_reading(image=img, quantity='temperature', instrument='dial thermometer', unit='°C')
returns -24 °C
